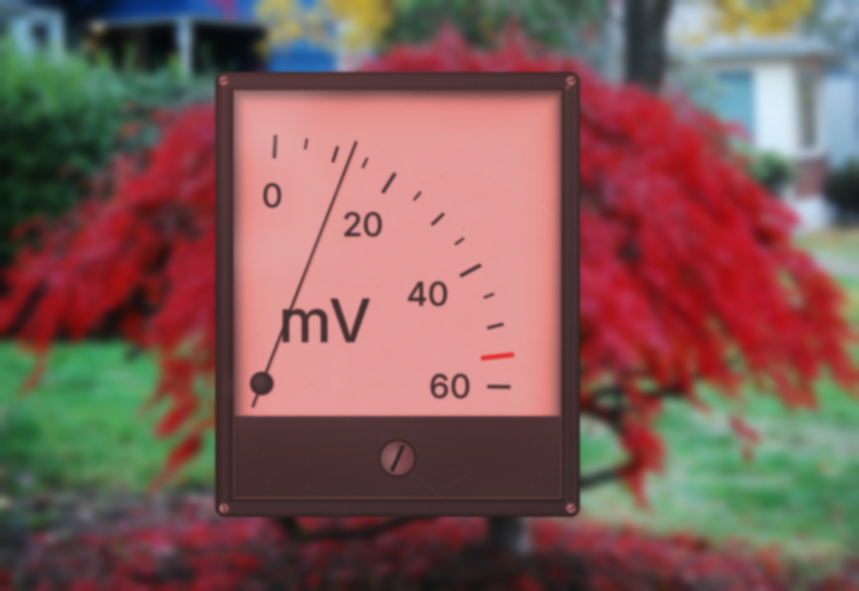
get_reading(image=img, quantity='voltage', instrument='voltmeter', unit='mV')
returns 12.5 mV
